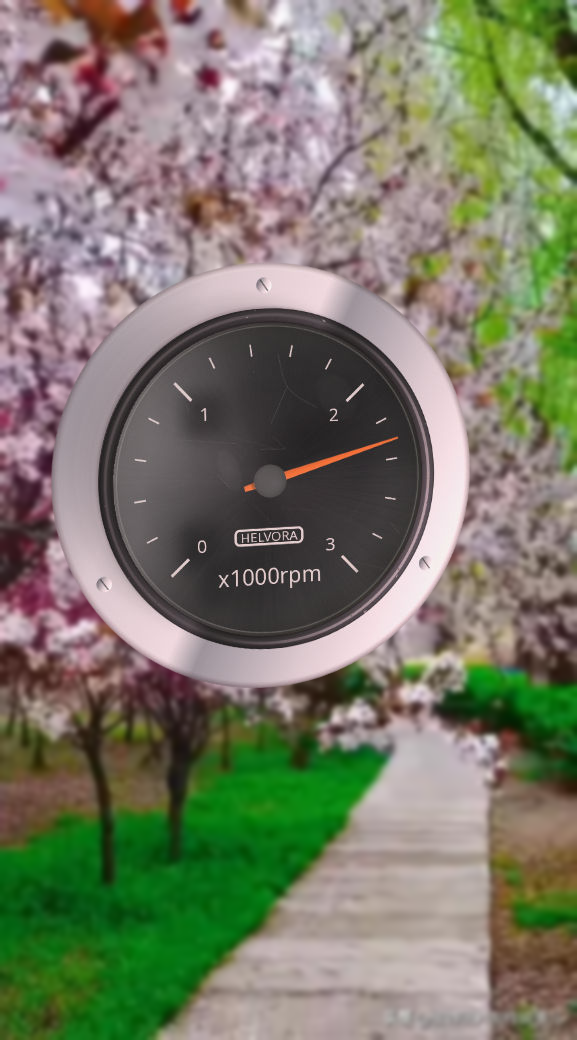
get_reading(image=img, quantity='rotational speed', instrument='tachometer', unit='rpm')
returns 2300 rpm
